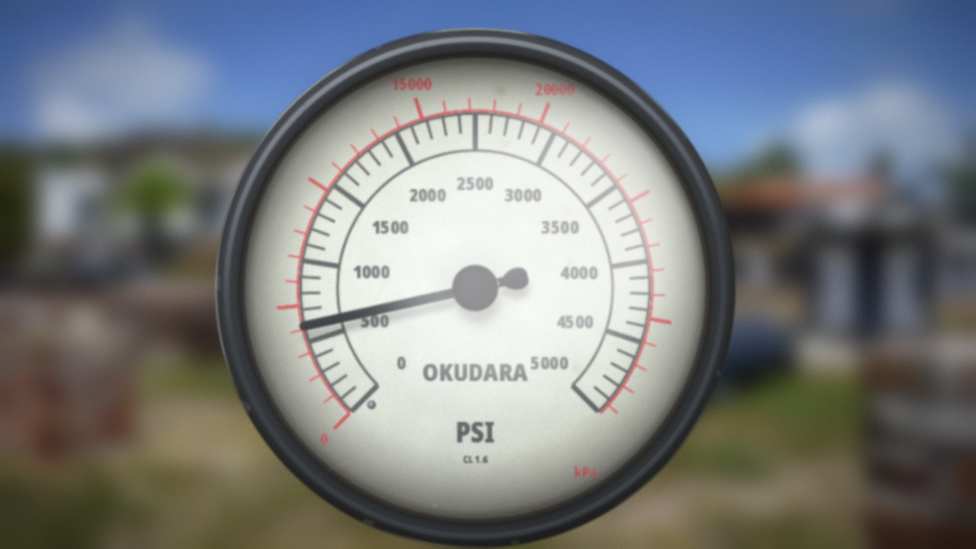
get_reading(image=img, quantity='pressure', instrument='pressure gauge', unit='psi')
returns 600 psi
